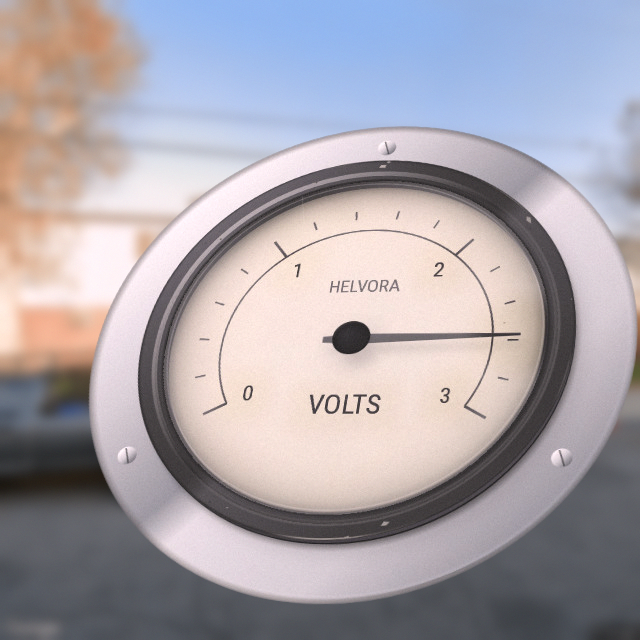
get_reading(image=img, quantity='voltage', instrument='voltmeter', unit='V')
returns 2.6 V
